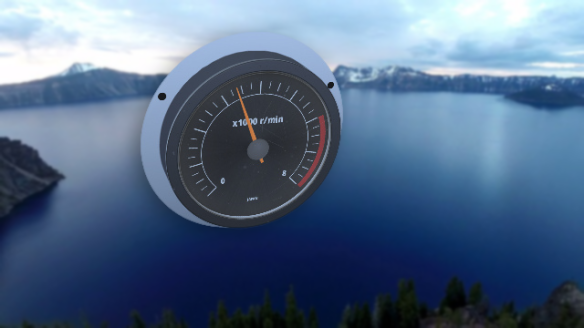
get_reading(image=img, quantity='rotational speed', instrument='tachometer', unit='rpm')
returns 3375 rpm
